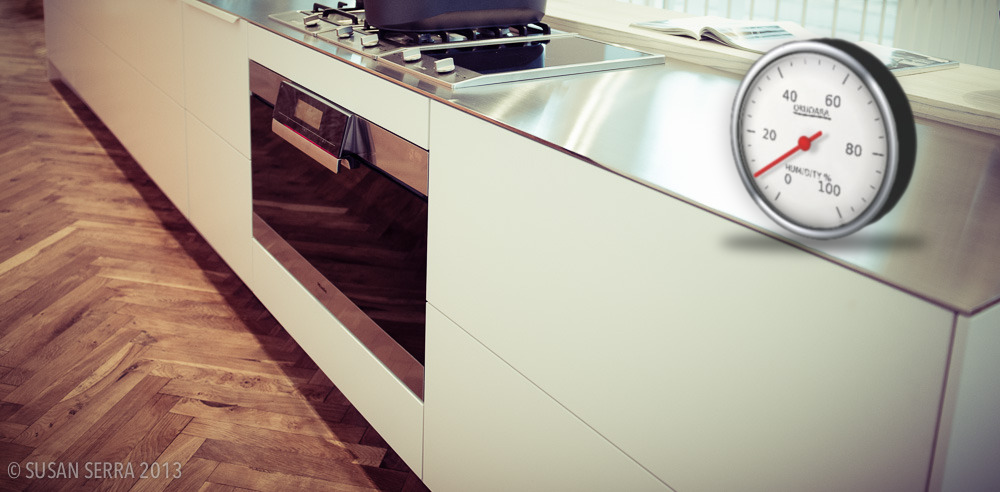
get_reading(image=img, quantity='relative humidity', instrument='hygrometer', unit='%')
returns 8 %
